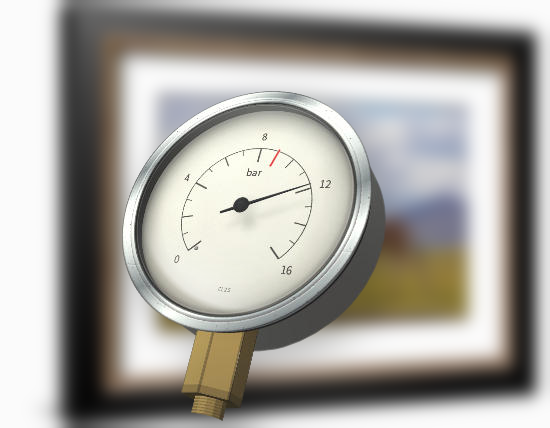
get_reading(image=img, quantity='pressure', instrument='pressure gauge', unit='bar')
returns 12 bar
